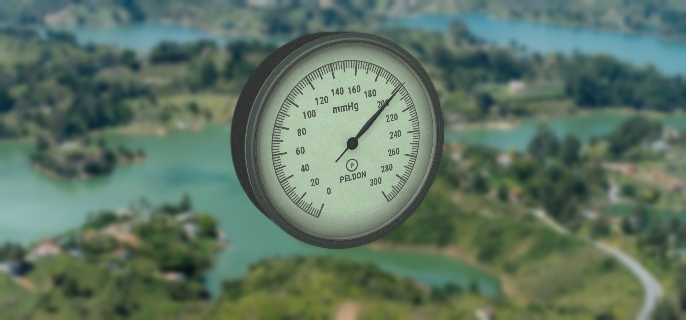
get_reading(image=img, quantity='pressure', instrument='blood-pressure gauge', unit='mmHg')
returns 200 mmHg
